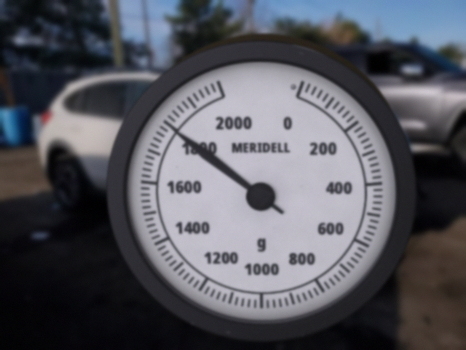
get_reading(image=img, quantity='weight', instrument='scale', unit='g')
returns 1800 g
